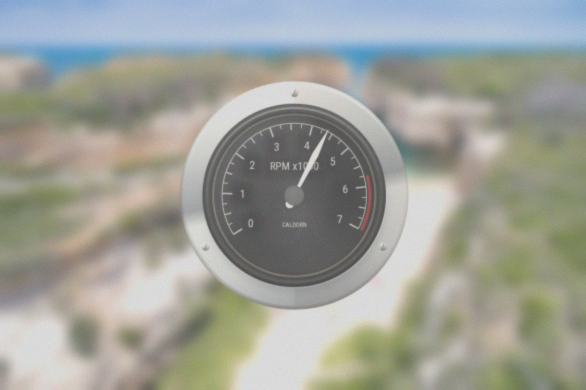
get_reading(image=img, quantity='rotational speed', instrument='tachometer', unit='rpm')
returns 4375 rpm
